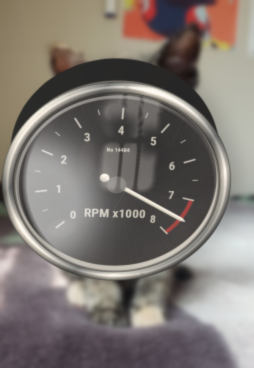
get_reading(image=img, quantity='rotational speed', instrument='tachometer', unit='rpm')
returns 7500 rpm
